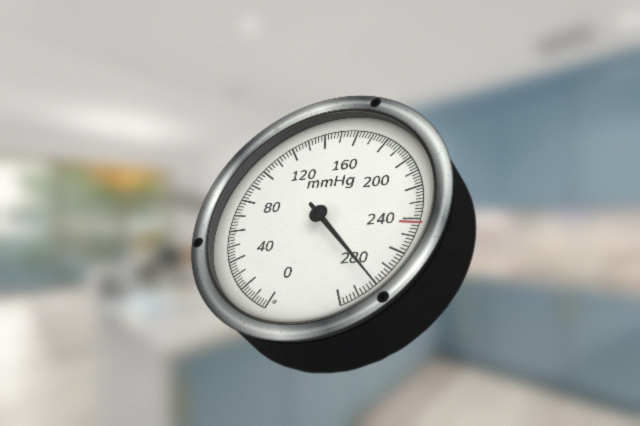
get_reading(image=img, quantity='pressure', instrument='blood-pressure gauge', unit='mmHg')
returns 280 mmHg
